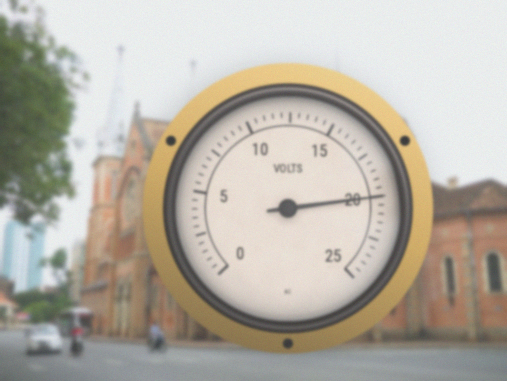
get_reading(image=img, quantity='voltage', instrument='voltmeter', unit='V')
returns 20 V
